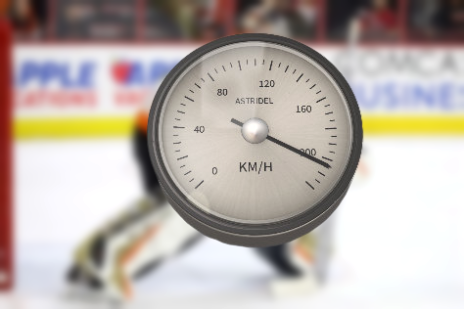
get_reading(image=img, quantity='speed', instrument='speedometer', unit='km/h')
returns 205 km/h
